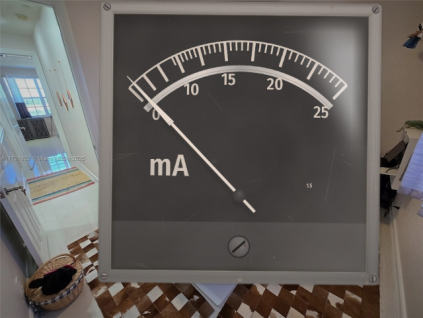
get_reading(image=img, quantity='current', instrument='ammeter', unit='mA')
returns 2.5 mA
